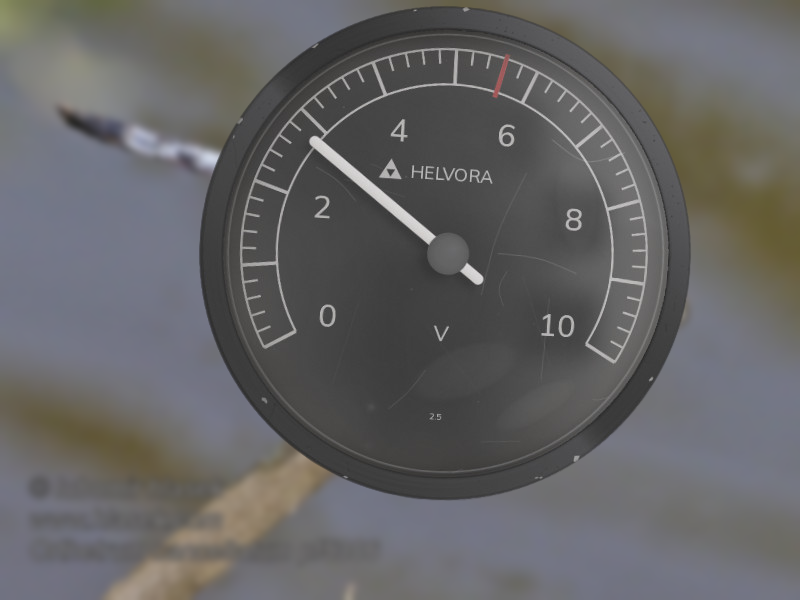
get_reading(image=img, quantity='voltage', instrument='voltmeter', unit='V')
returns 2.8 V
